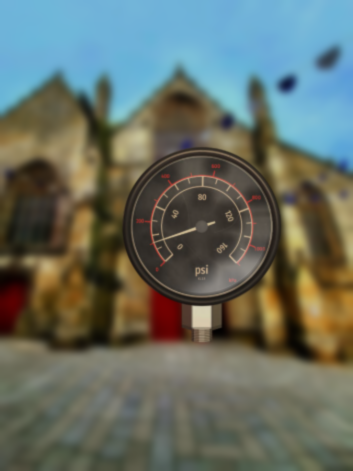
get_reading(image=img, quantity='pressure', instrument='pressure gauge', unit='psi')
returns 15 psi
